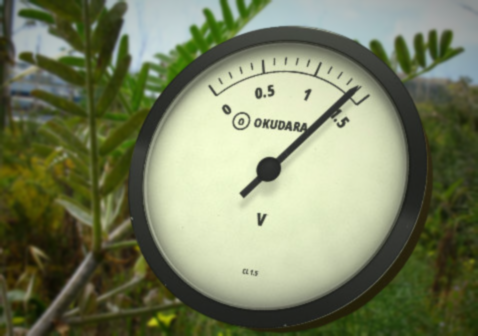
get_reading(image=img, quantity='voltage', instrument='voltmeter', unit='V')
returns 1.4 V
